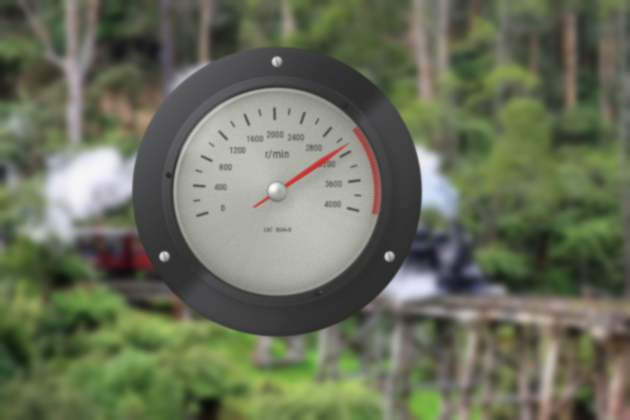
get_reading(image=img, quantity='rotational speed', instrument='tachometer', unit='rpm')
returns 3100 rpm
